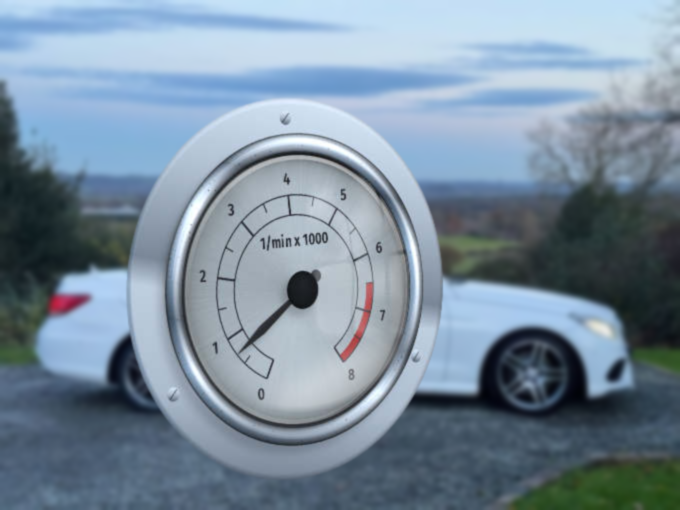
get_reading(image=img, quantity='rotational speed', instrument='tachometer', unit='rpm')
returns 750 rpm
